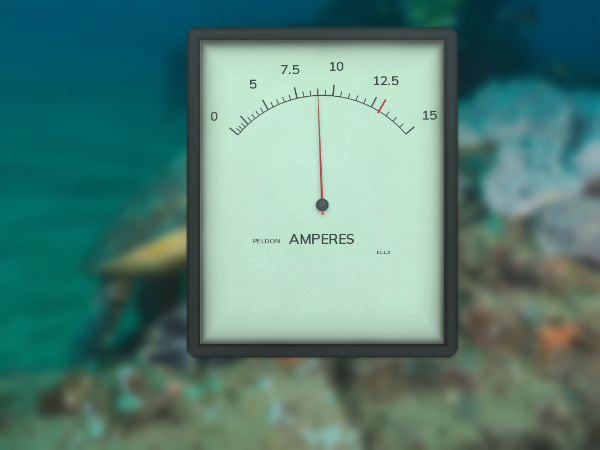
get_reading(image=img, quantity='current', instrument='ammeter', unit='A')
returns 9 A
